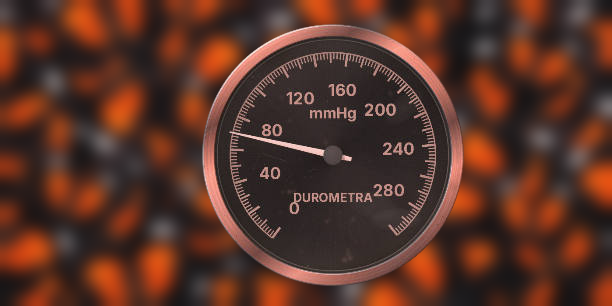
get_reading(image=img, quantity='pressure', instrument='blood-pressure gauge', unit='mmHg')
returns 70 mmHg
